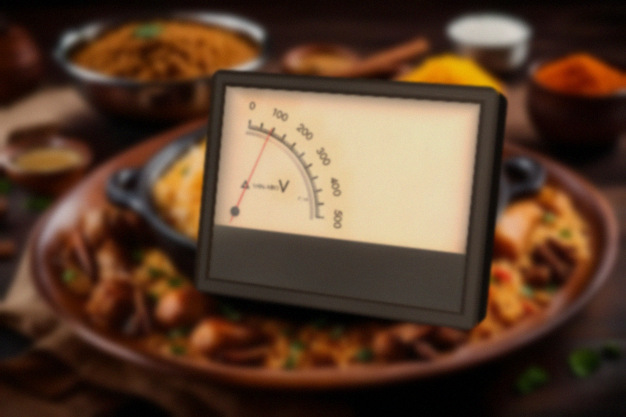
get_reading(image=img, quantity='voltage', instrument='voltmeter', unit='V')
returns 100 V
